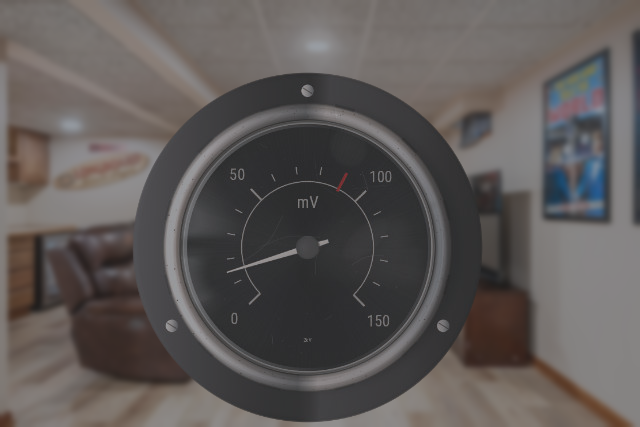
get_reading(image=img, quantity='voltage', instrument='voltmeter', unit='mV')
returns 15 mV
